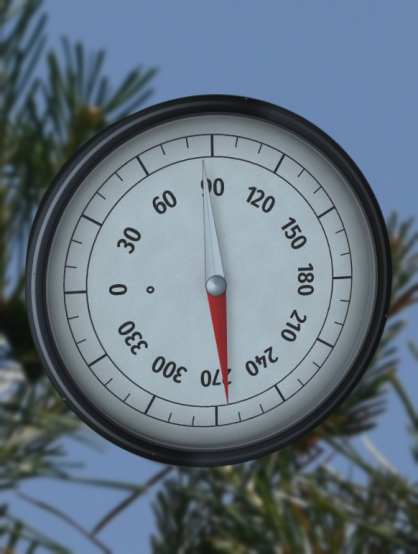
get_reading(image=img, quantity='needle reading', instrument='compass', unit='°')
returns 265 °
